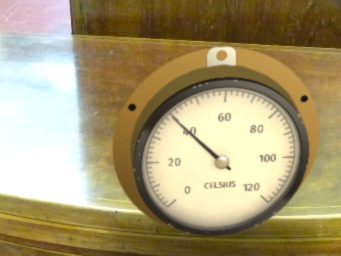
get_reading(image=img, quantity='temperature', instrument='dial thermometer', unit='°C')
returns 40 °C
